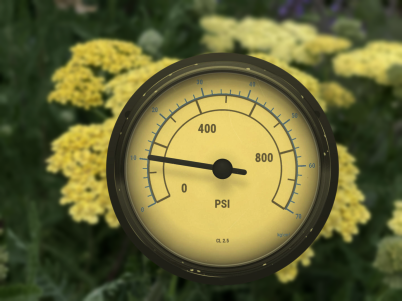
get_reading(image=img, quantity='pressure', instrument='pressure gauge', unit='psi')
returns 150 psi
